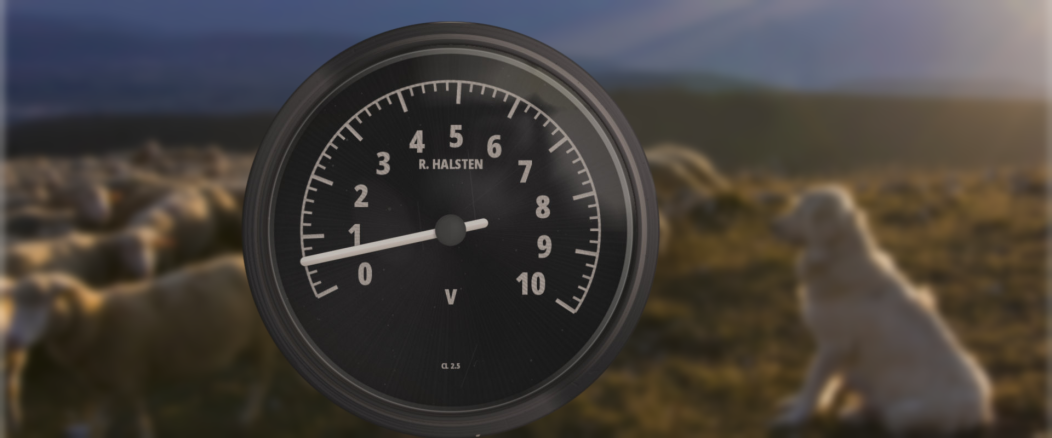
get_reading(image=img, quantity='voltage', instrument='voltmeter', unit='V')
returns 0.6 V
